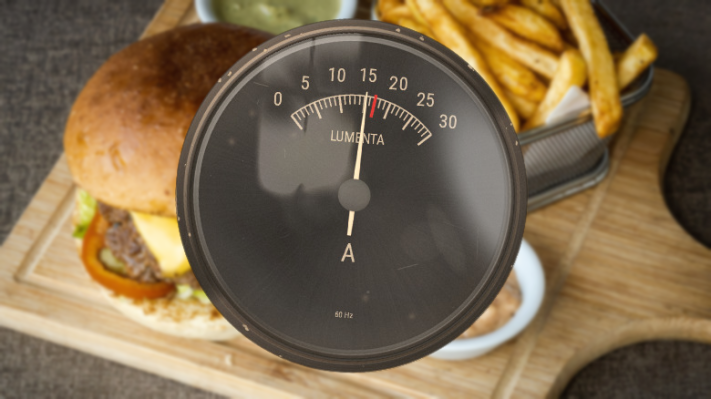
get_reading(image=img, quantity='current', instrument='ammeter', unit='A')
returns 15 A
